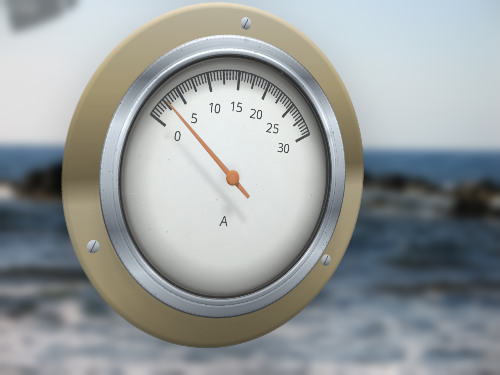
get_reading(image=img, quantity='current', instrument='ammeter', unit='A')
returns 2.5 A
